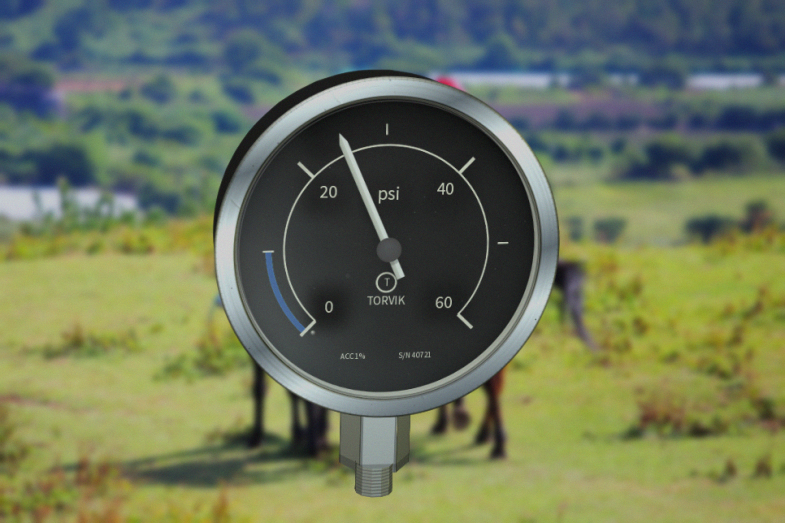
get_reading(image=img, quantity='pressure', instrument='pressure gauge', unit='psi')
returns 25 psi
